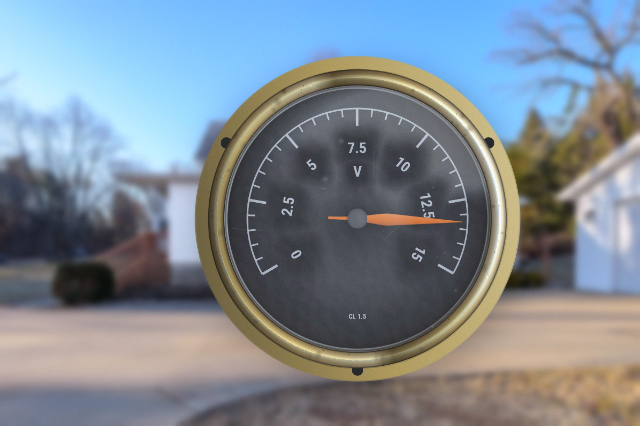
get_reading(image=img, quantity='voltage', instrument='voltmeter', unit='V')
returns 13.25 V
